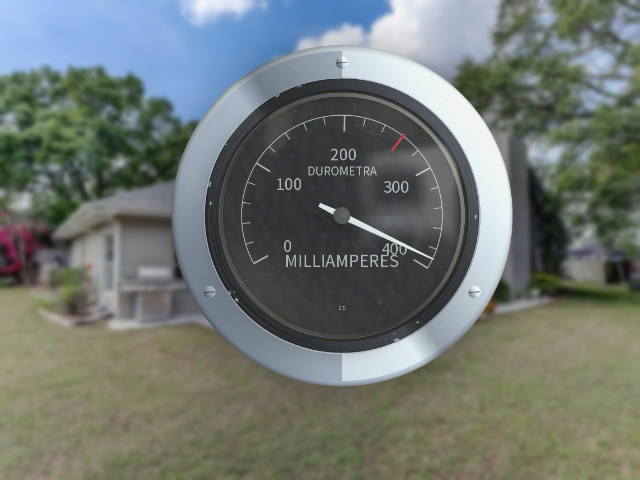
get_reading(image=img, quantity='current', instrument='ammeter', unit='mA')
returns 390 mA
